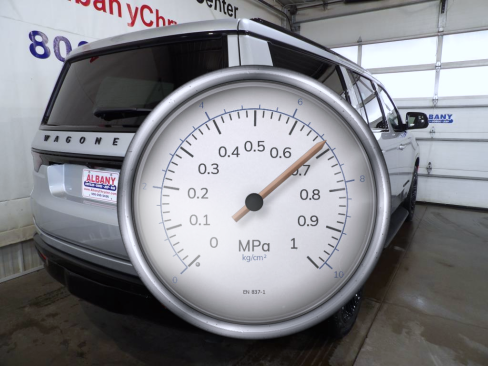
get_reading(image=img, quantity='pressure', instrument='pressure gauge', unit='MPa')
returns 0.68 MPa
